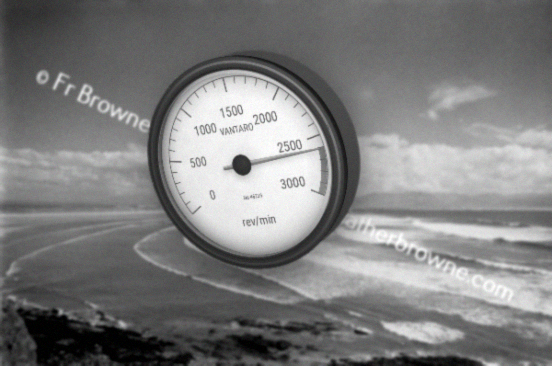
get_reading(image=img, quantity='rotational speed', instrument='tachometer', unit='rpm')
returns 2600 rpm
